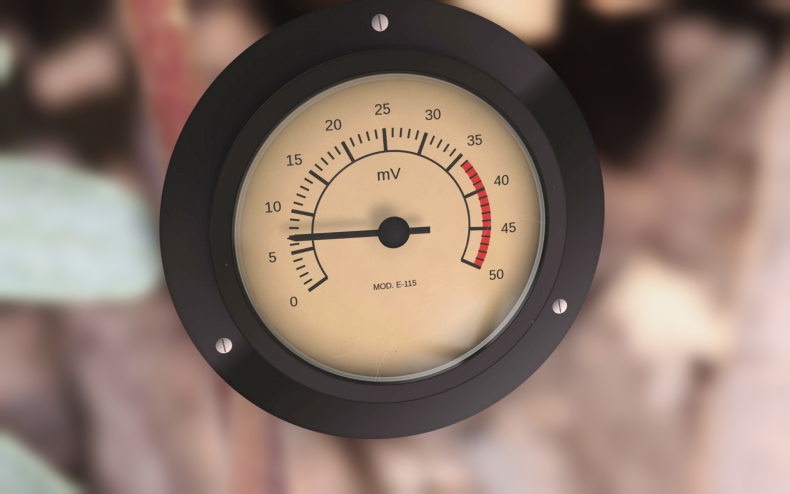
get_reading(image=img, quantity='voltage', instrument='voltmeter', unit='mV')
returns 7 mV
